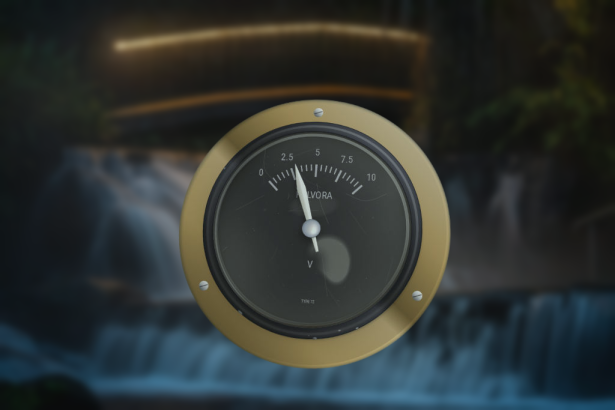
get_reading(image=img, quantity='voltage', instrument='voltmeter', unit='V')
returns 3 V
